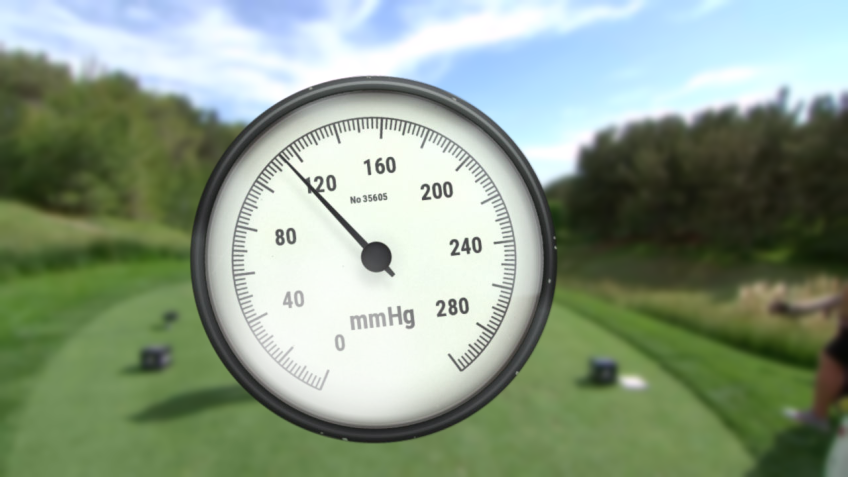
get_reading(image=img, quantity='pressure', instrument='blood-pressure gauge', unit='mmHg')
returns 114 mmHg
